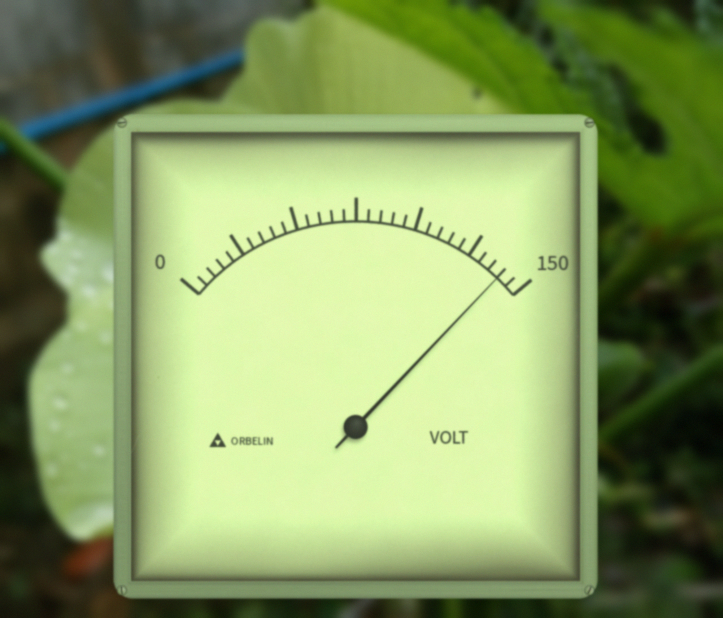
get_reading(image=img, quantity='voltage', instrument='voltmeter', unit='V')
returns 140 V
